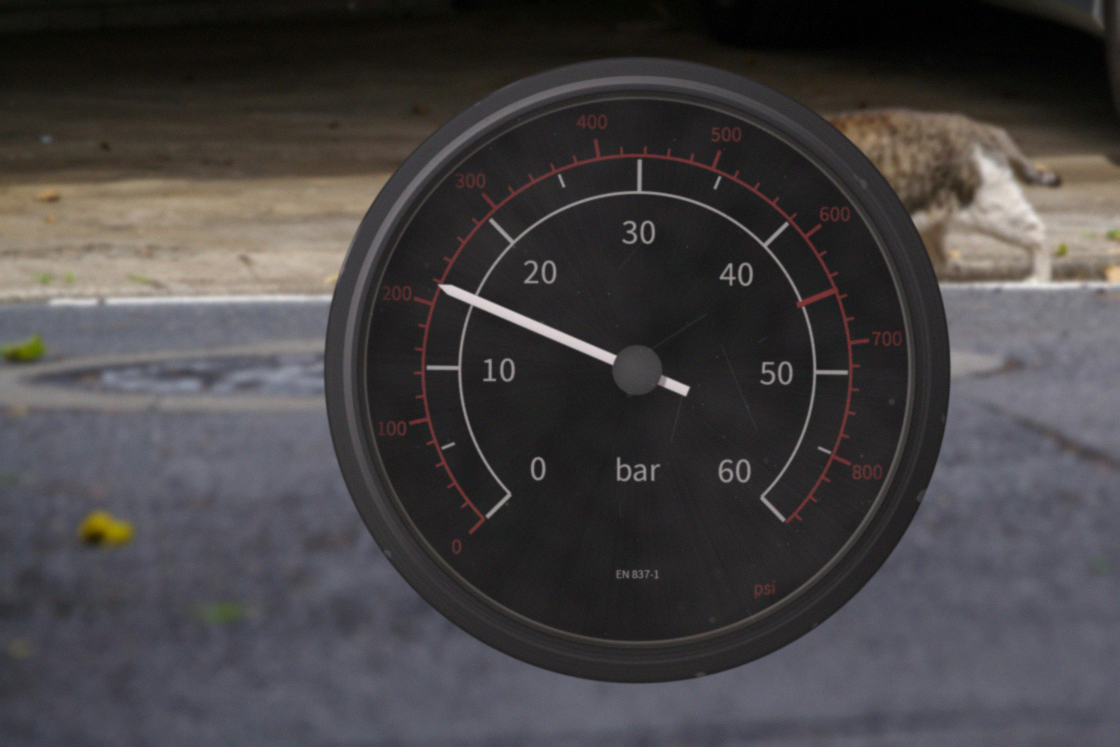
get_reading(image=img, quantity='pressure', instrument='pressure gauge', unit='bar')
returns 15 bar
